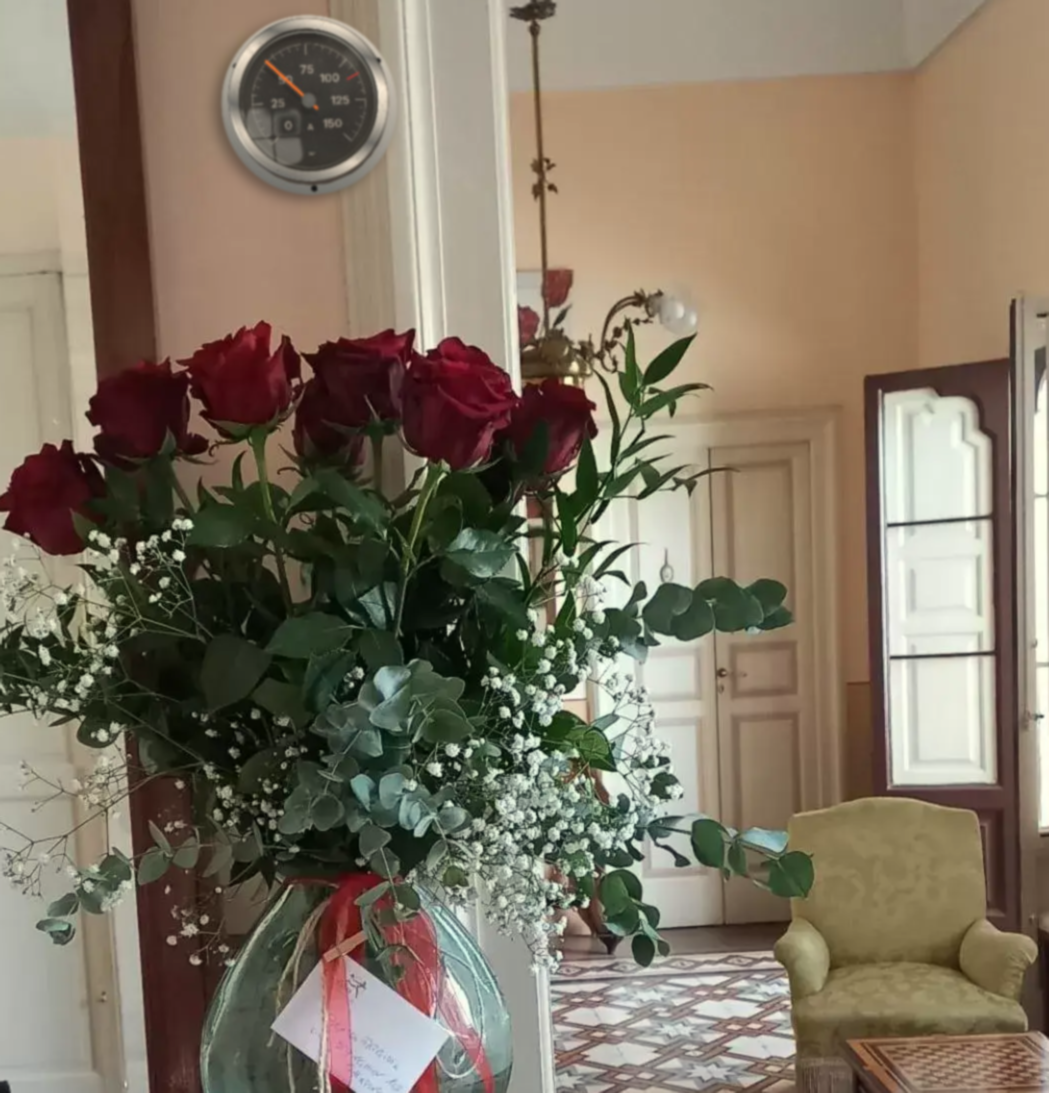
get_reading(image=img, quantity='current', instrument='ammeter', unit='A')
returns 50 A
